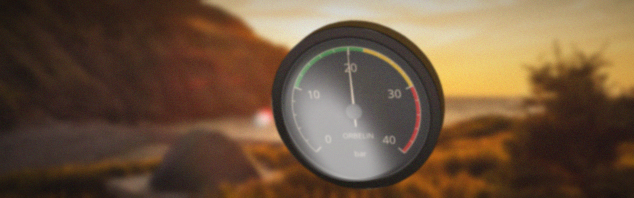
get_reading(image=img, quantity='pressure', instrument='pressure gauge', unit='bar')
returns 20 bar
